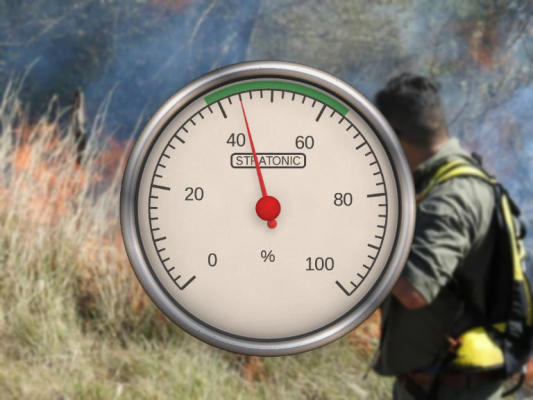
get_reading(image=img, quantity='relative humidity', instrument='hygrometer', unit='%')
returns 44 %
